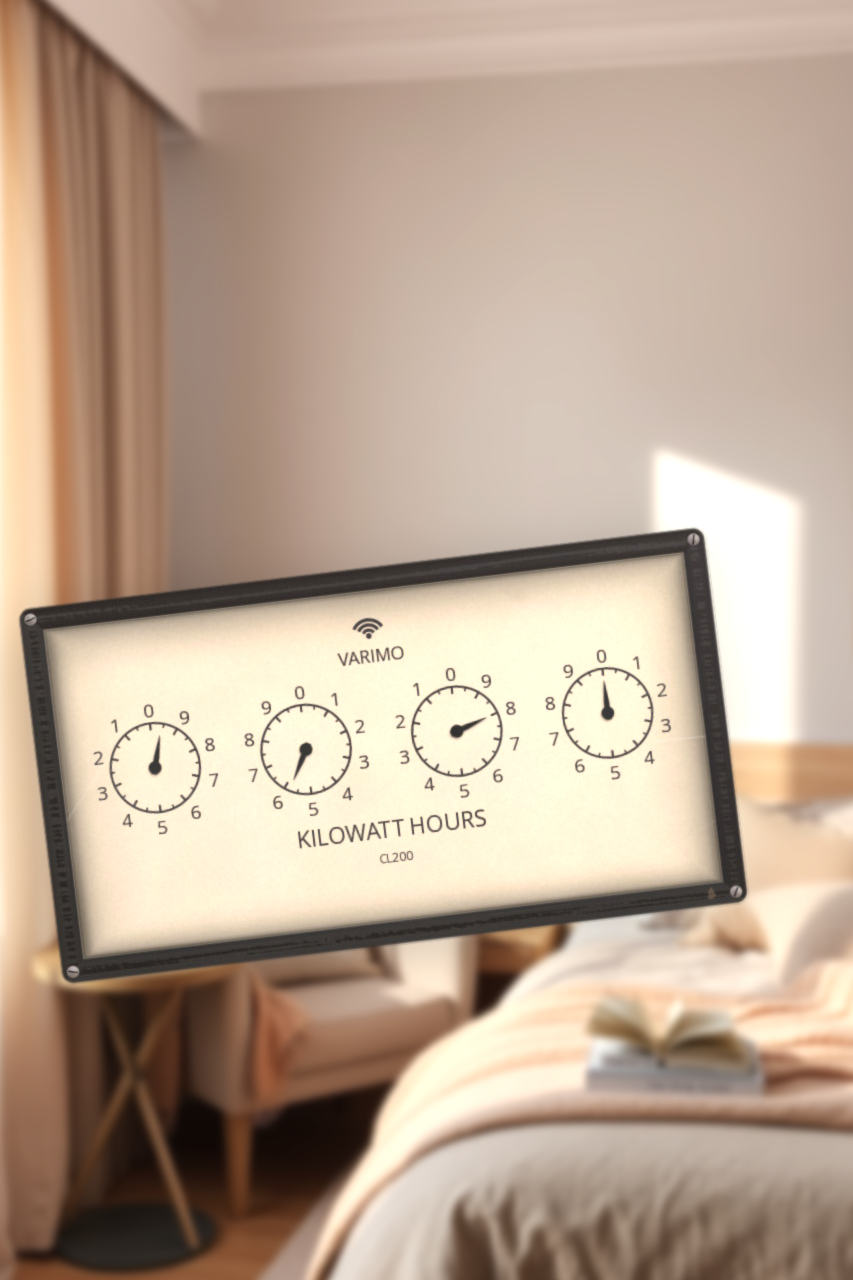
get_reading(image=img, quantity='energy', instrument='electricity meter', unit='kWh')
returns 9580 kWh
